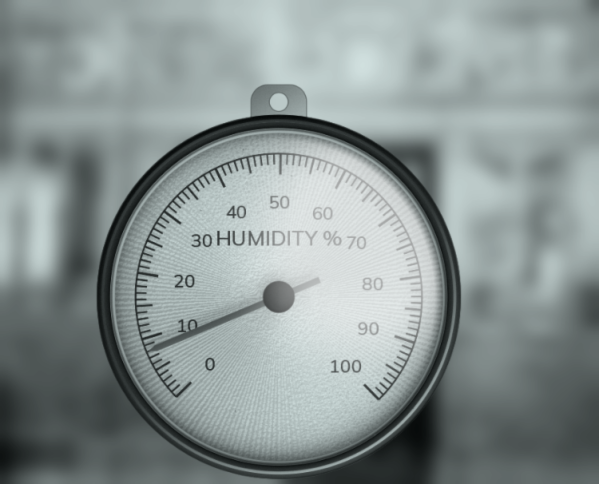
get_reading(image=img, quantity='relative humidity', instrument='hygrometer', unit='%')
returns 8 %
